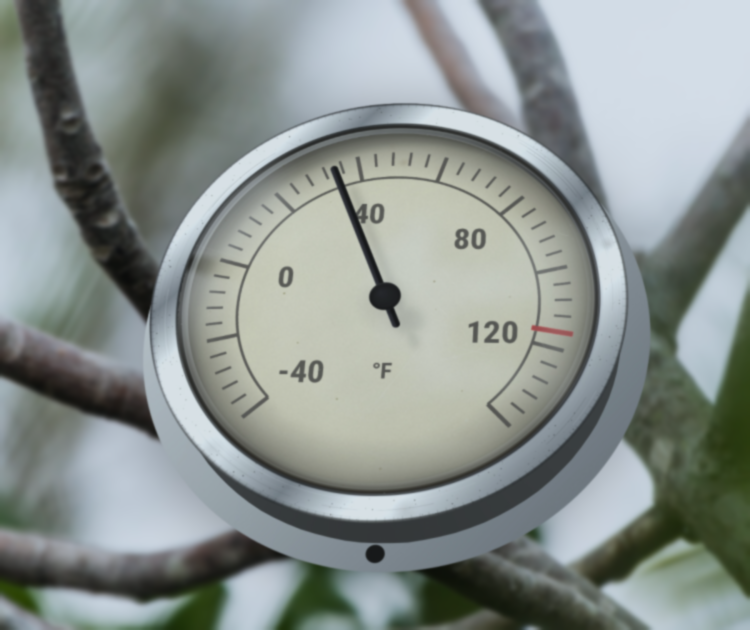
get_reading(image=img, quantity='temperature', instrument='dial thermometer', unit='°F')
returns 34 °F
